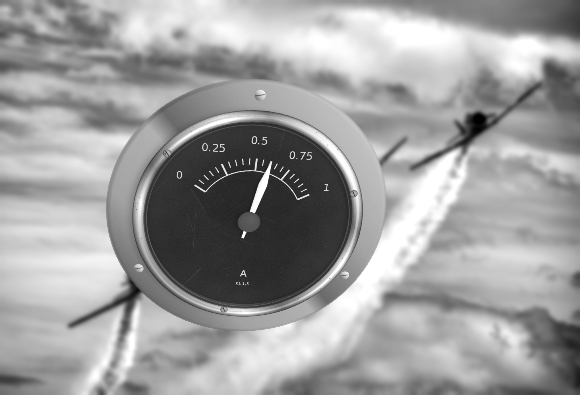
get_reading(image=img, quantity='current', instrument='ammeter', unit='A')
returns 0.6 A
